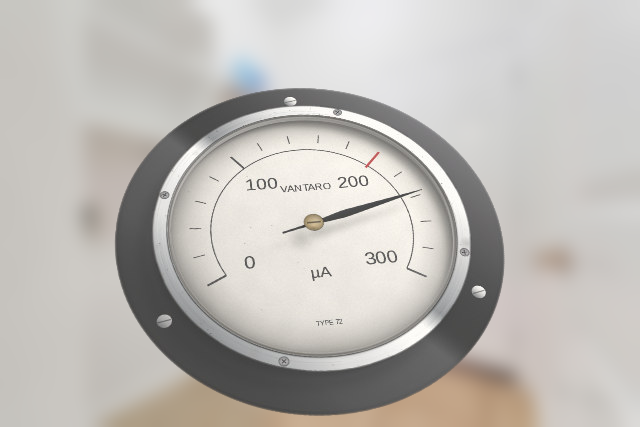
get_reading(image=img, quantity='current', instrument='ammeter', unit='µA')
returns 240 µA
